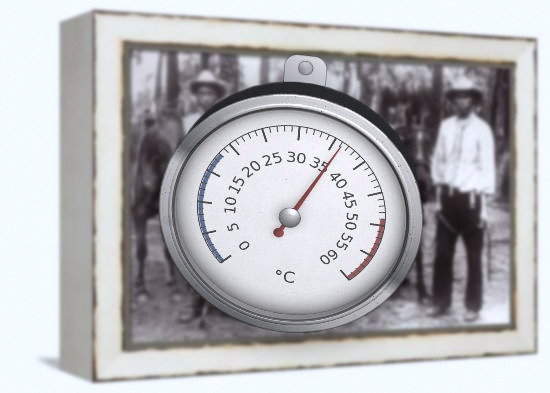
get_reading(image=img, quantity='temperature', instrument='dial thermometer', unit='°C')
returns 36 °C
